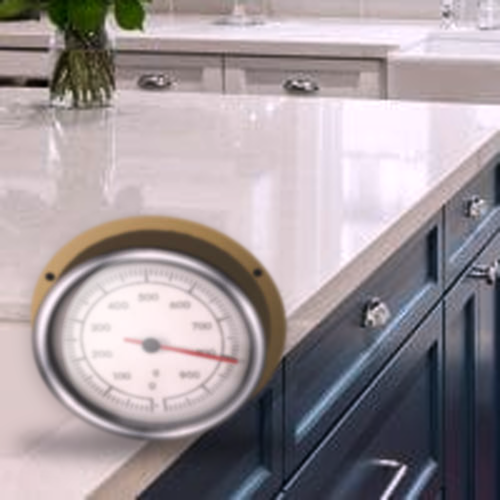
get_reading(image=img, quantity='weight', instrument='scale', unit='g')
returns 800 g
